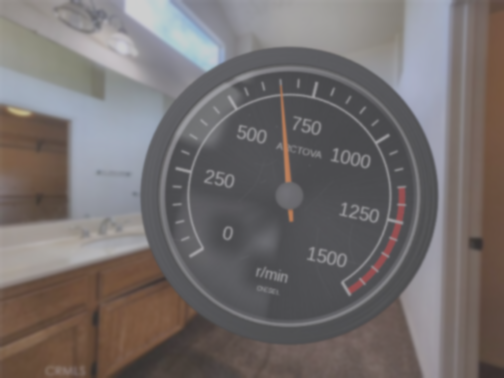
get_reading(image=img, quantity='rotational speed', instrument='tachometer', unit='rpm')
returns 650 rpm
